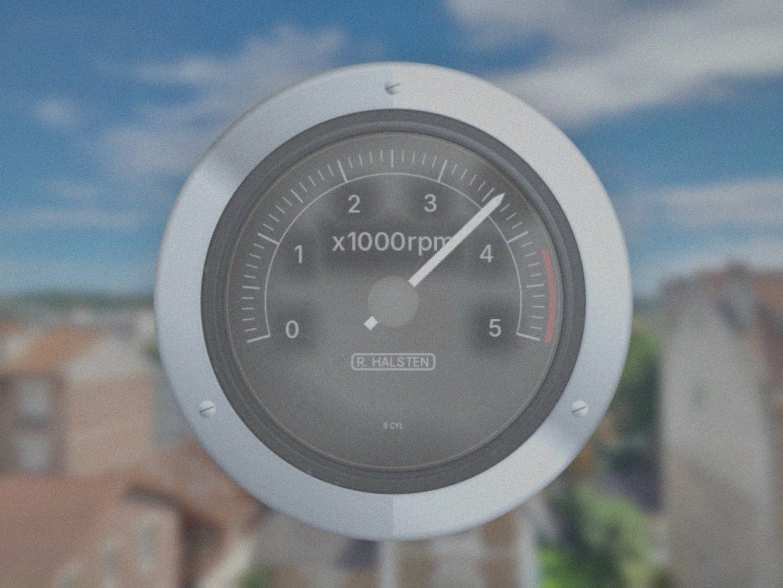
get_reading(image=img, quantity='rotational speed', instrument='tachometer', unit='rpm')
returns 3600 rpm
